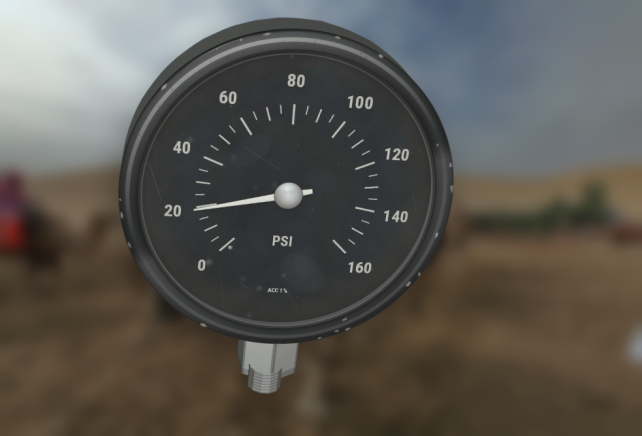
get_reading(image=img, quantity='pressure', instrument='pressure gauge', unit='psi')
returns 20 psi
